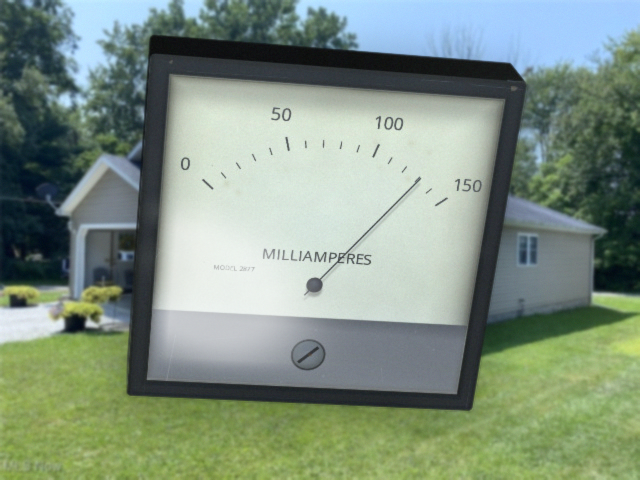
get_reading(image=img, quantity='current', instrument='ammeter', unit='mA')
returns 130 mA
